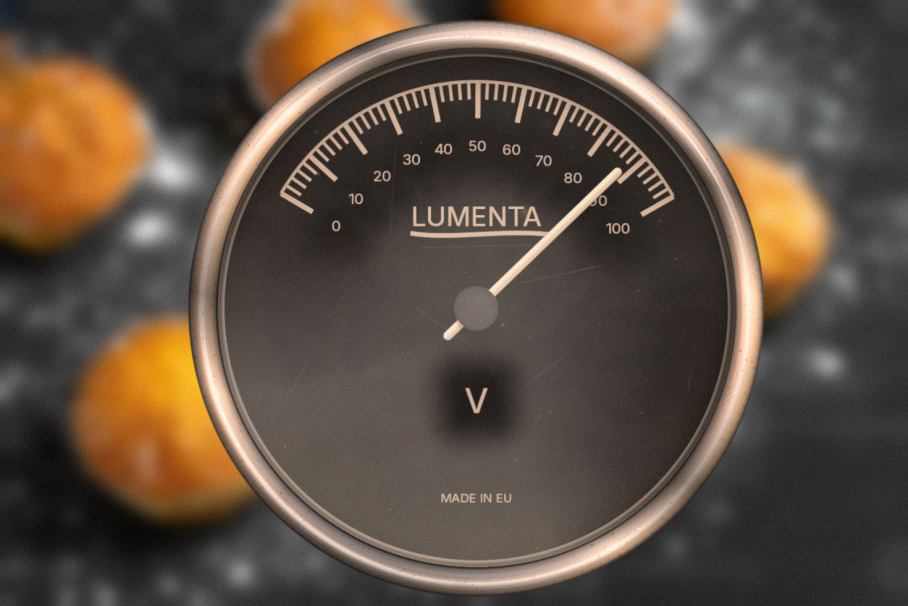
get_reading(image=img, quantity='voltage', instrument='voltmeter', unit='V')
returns 88 V
